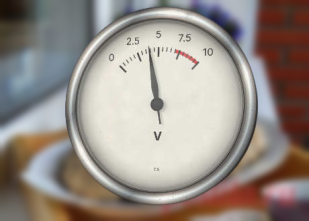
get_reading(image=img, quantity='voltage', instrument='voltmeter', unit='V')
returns 4 V
